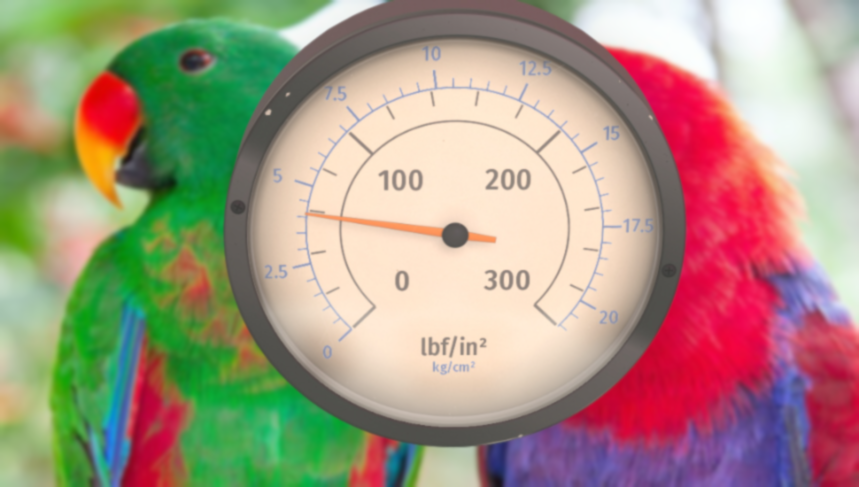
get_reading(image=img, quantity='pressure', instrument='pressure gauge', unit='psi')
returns 60 psi
